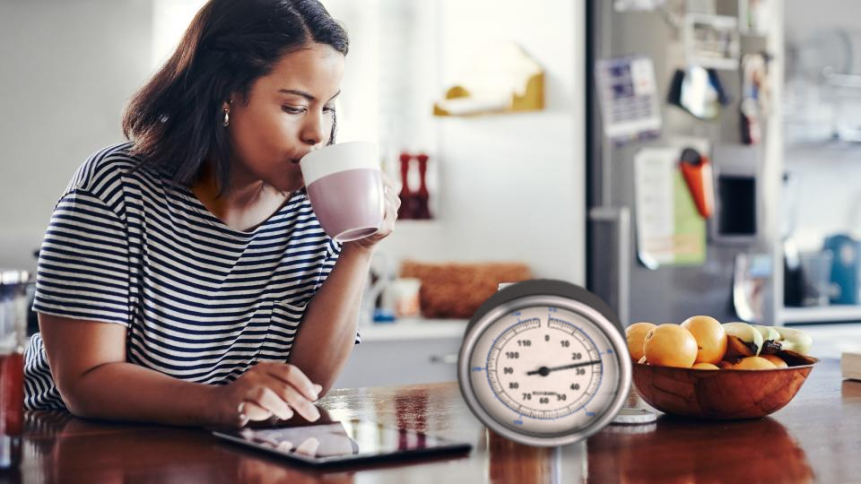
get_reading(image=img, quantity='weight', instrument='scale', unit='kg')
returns 25 kg
